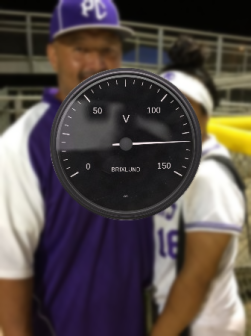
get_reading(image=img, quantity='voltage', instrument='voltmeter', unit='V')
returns 130 V
